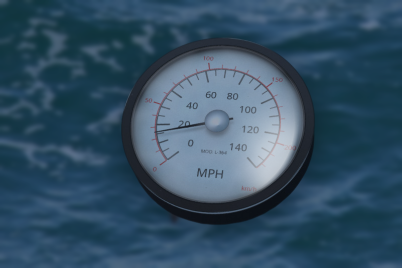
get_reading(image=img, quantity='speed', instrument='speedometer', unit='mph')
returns 15 mph
